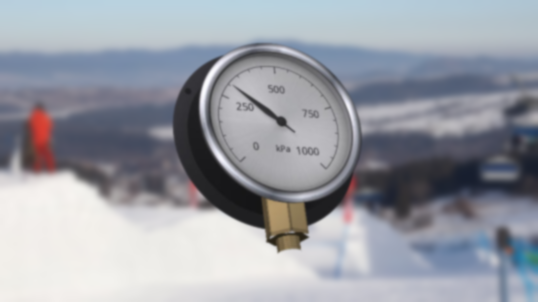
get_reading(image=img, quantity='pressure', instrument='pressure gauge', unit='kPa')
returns 300 kPa
